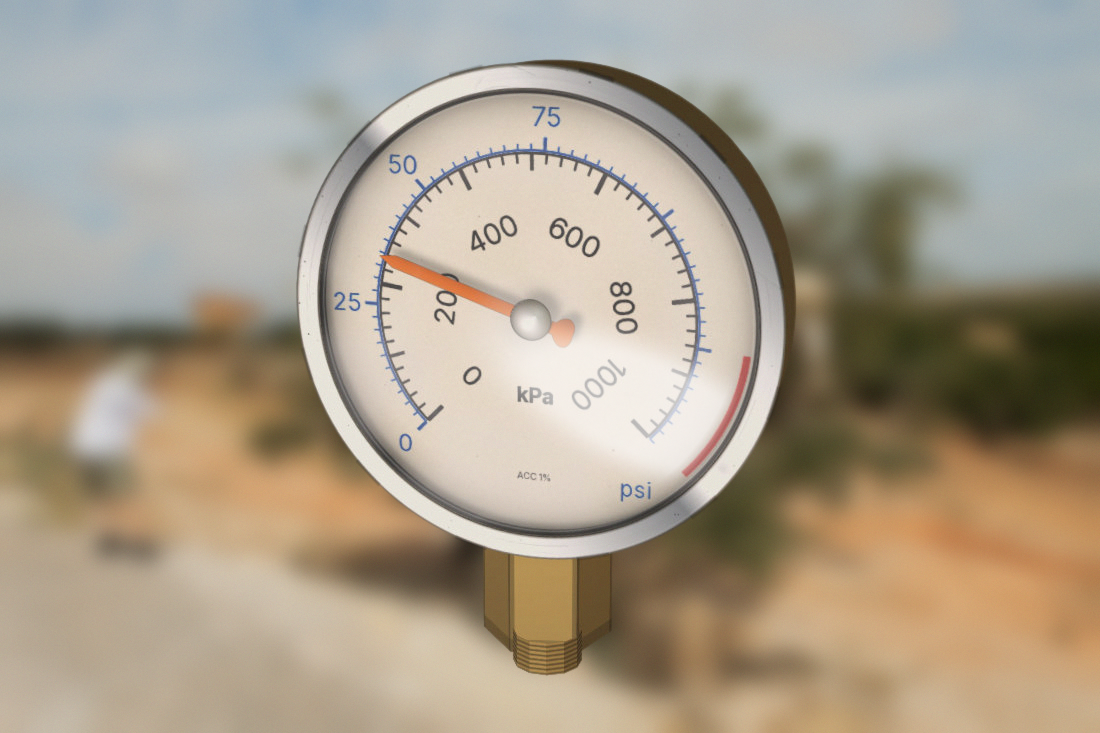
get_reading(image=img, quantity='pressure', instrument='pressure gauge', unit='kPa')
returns 240 kPa
